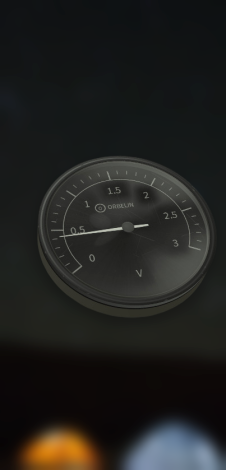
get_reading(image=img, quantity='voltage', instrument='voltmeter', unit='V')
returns 0.4 V
